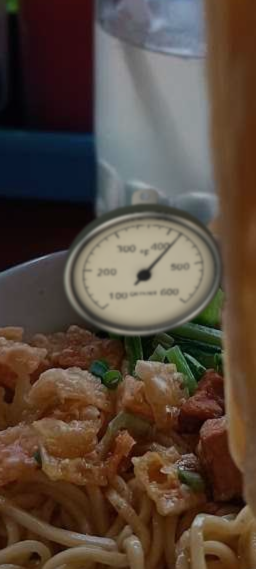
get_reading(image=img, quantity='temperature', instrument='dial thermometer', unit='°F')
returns 420 °F
